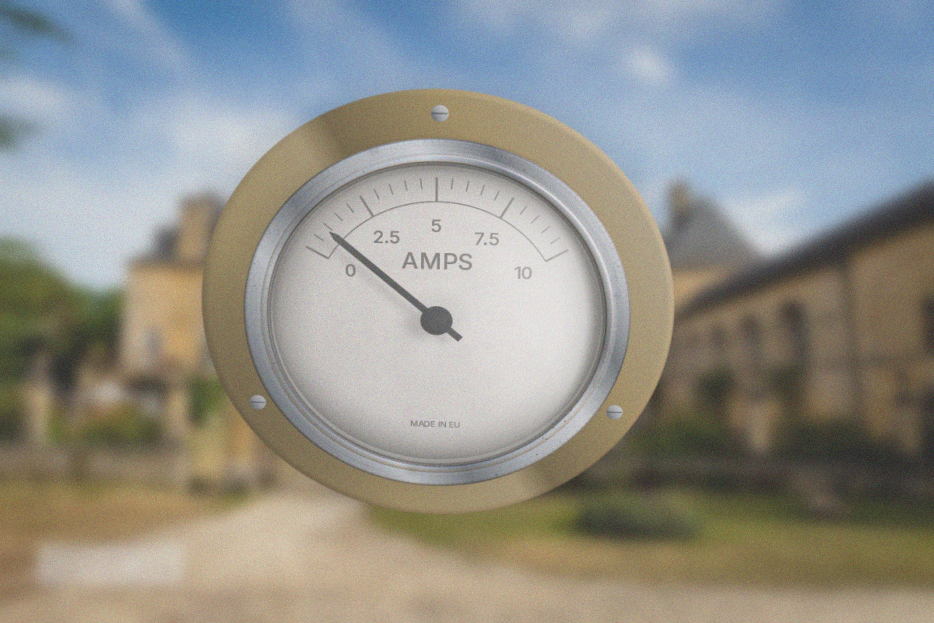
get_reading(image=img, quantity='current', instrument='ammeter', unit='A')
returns 1 A
